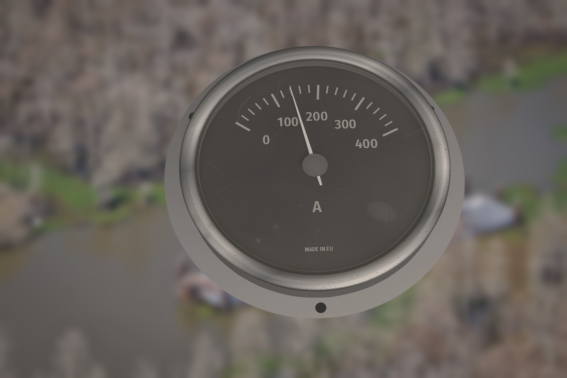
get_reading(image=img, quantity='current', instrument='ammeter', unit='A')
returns 140 A
